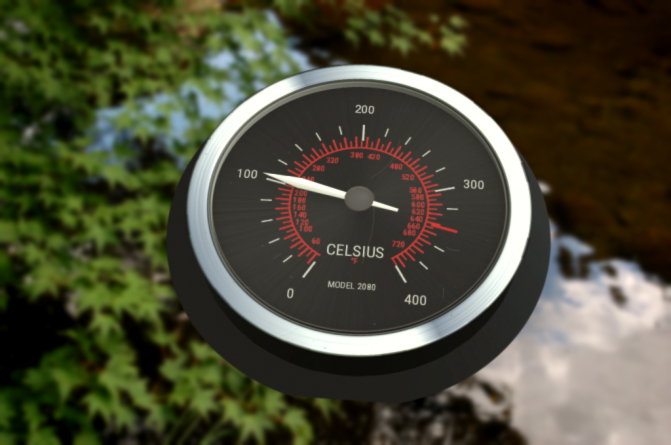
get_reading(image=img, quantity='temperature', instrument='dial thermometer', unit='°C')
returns 100 °C
